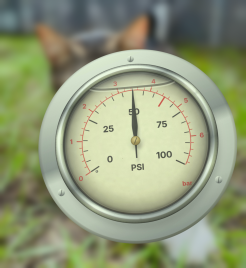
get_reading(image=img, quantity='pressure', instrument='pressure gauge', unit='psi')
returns 50 psi
